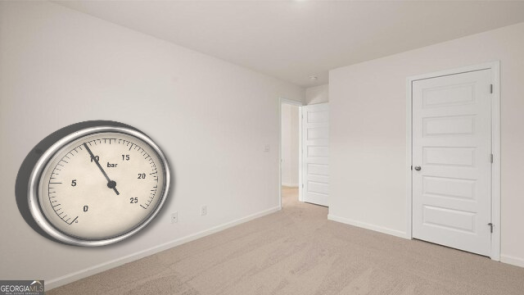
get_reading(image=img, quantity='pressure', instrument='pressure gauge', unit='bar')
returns 10 bar
